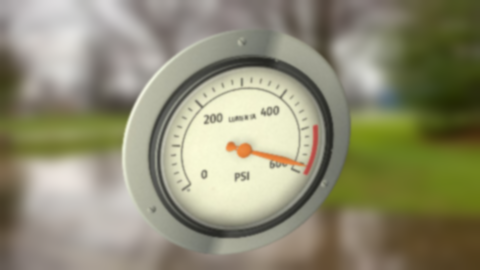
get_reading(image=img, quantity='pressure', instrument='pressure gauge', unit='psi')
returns 580 psi
